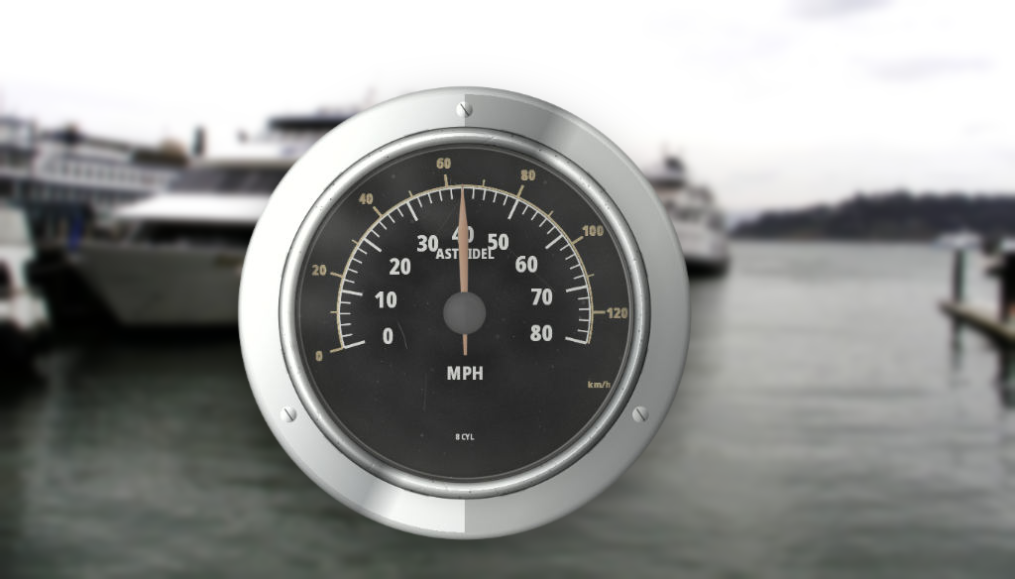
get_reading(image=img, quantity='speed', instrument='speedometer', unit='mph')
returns 40 mph
